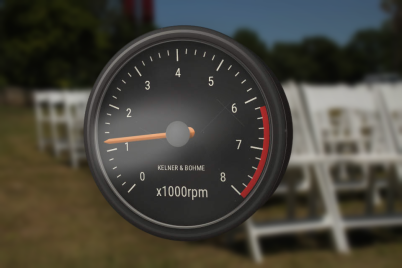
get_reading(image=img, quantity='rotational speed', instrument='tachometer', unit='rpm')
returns 1200 rpm
